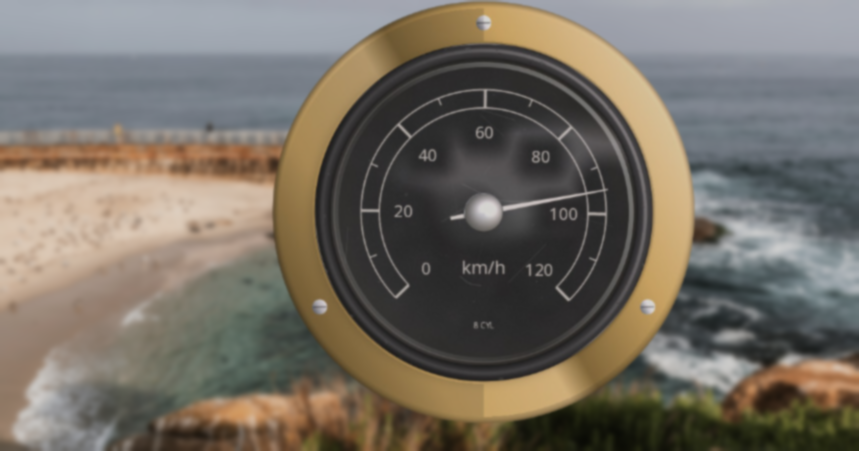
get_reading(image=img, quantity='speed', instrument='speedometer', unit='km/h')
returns 95 km/h
